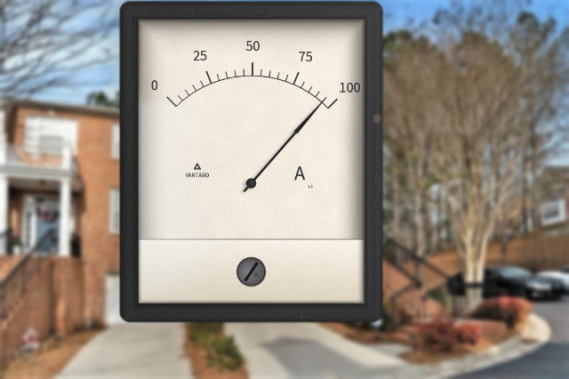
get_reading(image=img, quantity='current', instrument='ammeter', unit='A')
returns 95 A
